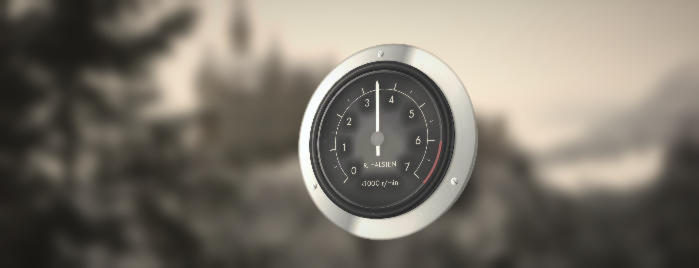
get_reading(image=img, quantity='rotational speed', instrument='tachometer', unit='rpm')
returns 3500 rpm
